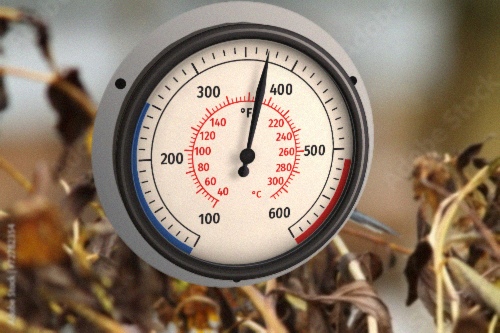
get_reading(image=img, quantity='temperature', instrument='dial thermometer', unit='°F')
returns 370 °F
